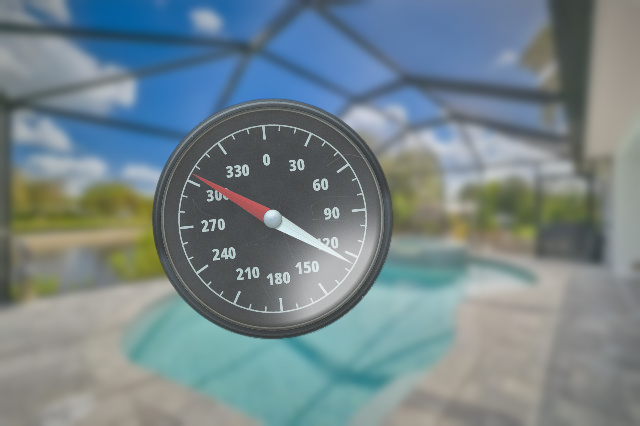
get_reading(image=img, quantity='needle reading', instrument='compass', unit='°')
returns 305 °
